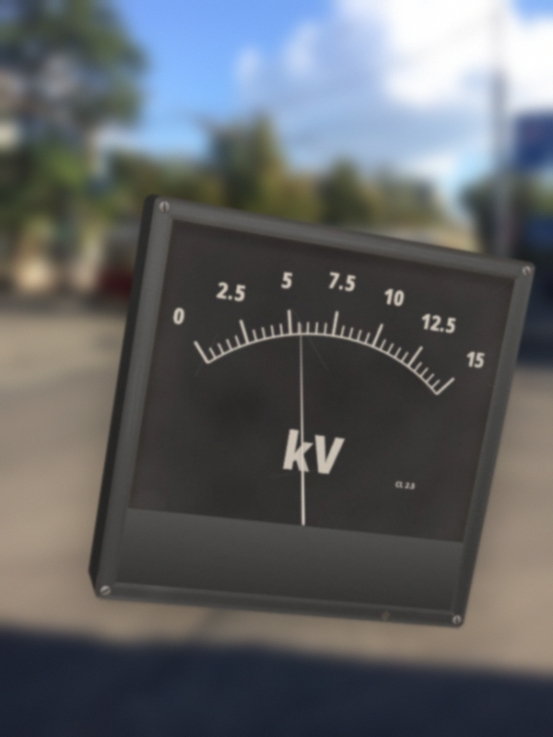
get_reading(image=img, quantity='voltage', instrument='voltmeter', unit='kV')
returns 5.5 kV
